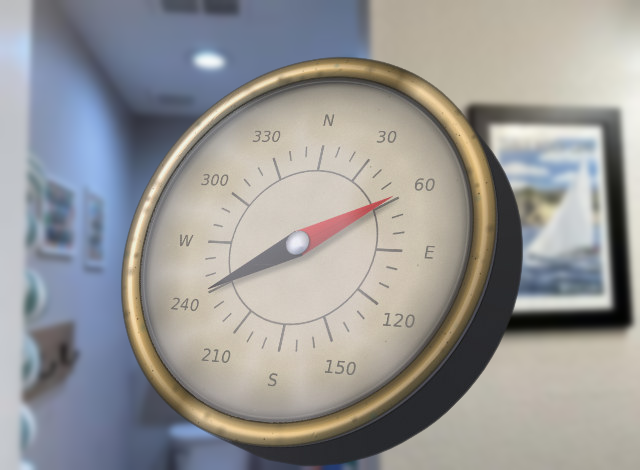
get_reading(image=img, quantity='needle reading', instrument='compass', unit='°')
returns 60 °
